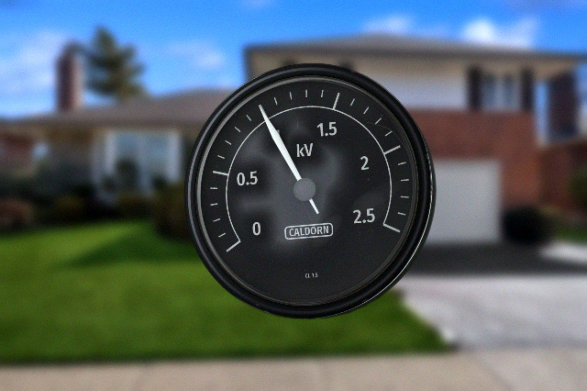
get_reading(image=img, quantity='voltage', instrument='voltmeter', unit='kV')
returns 1 kV
